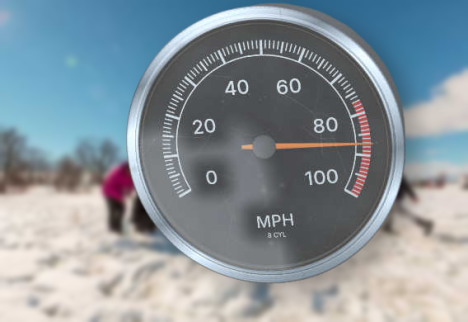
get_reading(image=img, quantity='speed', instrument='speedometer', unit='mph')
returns 87 mph
